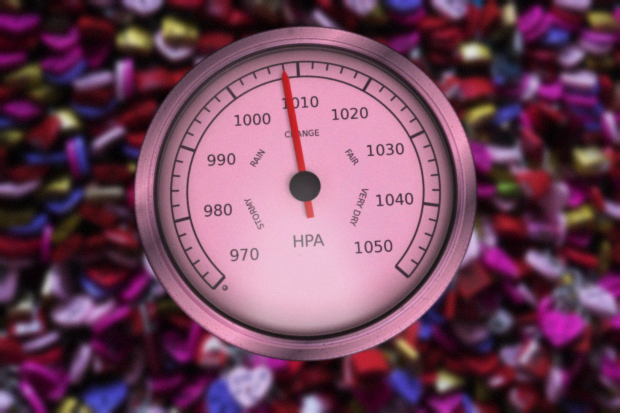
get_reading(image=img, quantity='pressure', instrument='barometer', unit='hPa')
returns 1008 hPa
